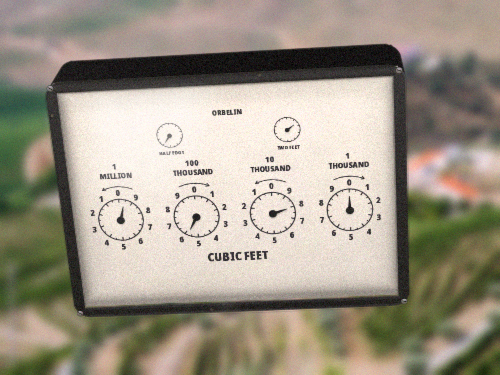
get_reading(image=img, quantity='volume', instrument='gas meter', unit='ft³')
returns 958000 ft³
